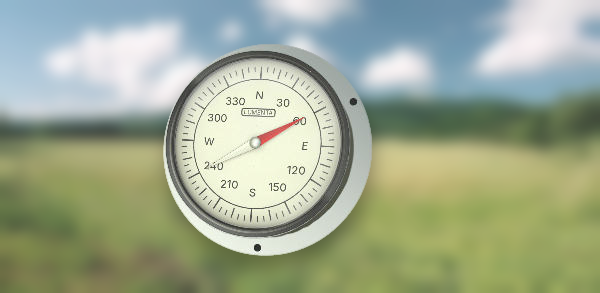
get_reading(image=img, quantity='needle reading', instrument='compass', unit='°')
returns 60 °
